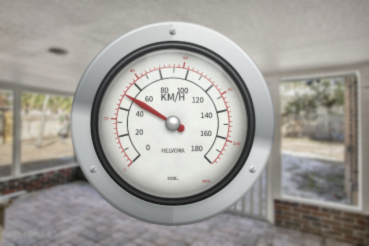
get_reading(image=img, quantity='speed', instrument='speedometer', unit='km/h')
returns 50 km/h
